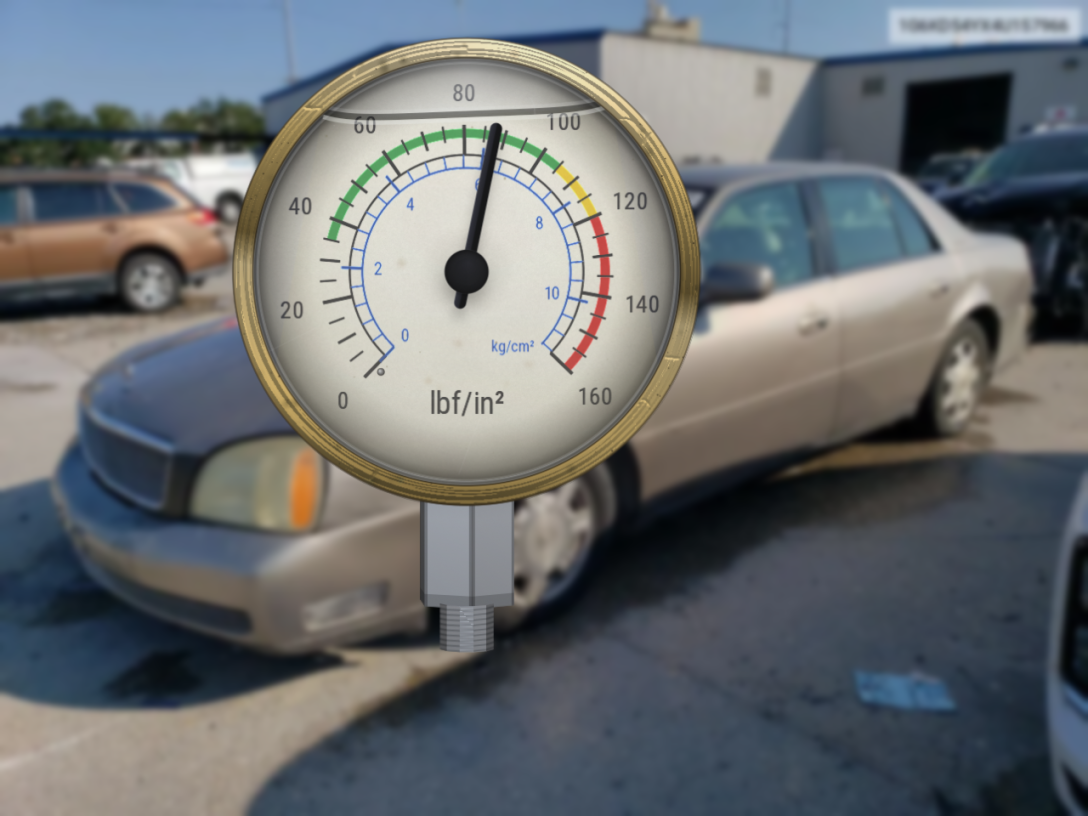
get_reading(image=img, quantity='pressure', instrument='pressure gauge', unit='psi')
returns 87.5 psi
